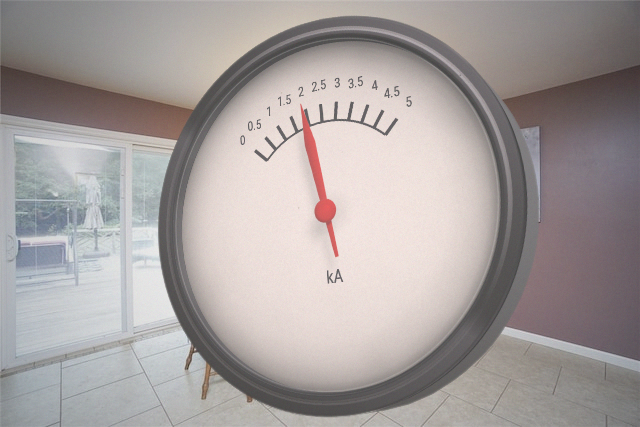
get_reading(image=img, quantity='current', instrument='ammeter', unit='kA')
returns 2 kA
